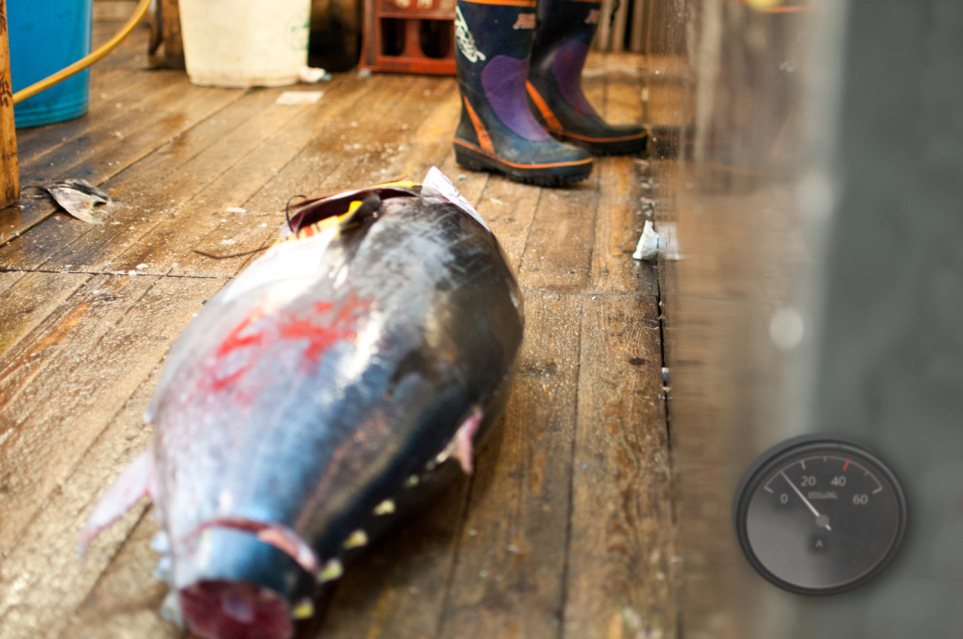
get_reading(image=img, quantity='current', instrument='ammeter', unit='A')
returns 10 A
